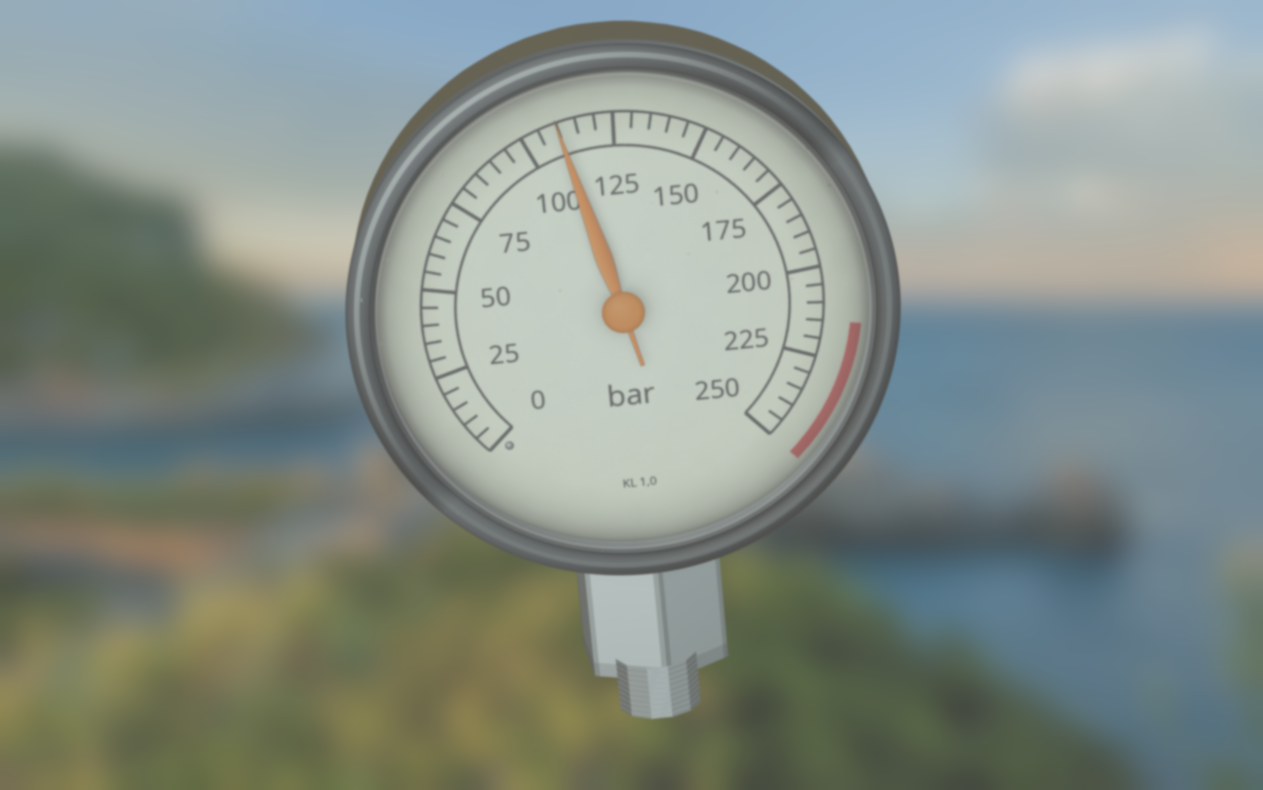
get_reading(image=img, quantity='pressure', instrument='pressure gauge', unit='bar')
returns 110 bar
